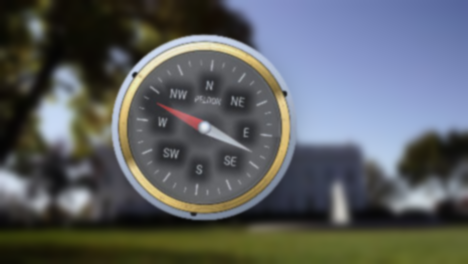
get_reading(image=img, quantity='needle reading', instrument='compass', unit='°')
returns 290 °
